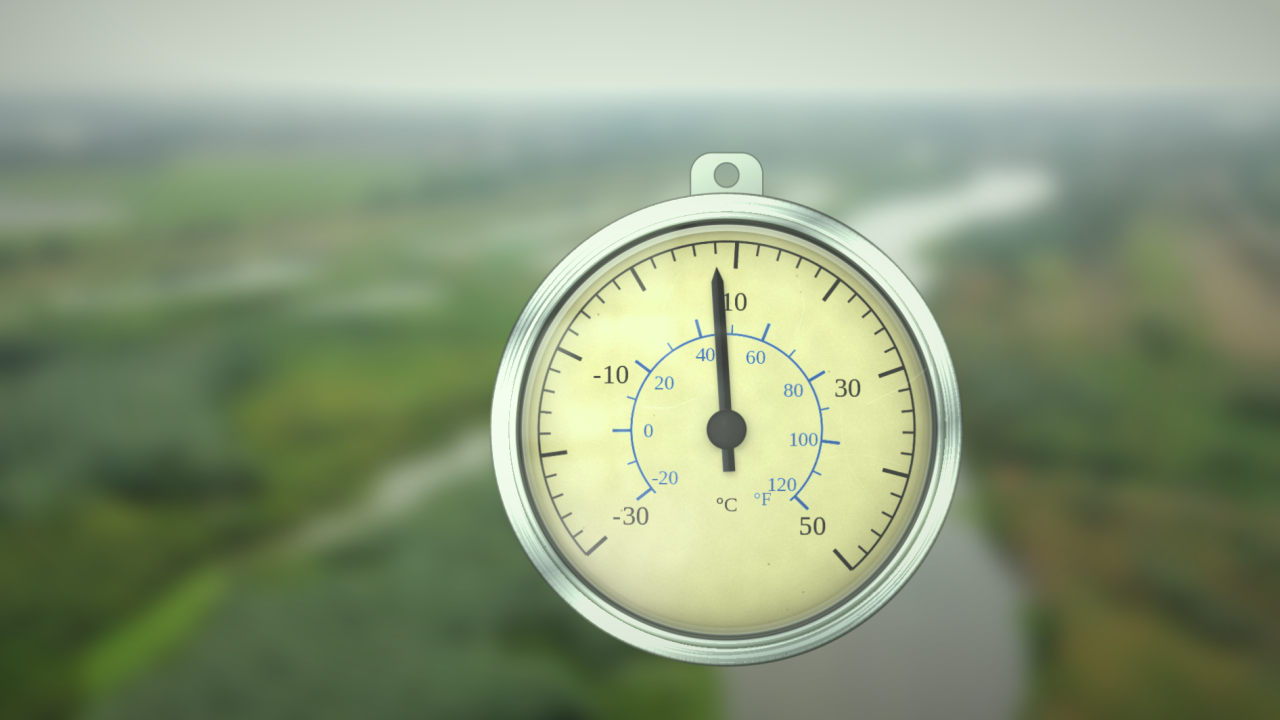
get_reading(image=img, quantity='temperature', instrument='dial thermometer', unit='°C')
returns 8 °C
